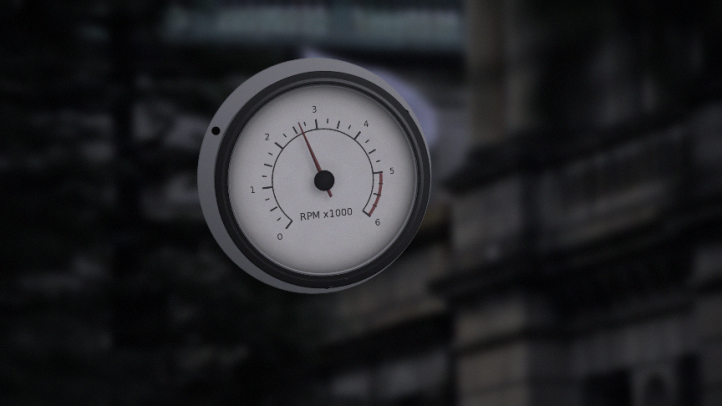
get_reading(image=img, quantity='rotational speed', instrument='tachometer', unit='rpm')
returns 2625 rpm
